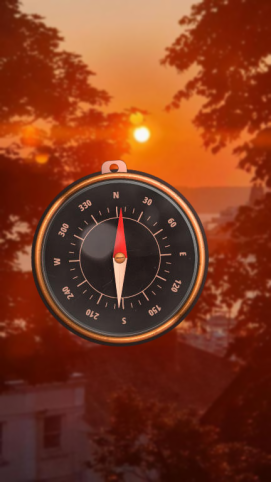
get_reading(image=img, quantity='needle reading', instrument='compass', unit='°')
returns 5 °
